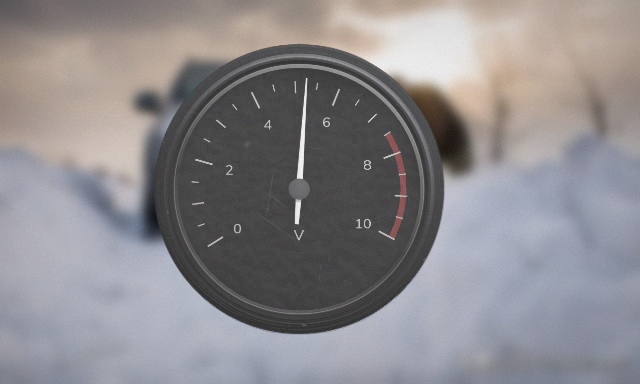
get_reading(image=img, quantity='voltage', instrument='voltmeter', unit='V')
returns 5.25 V
